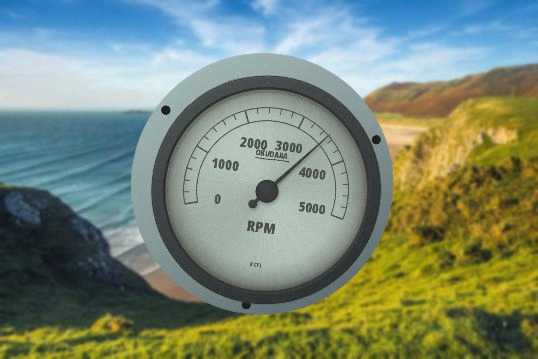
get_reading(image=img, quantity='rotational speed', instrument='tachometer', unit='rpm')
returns 3500 rpm
